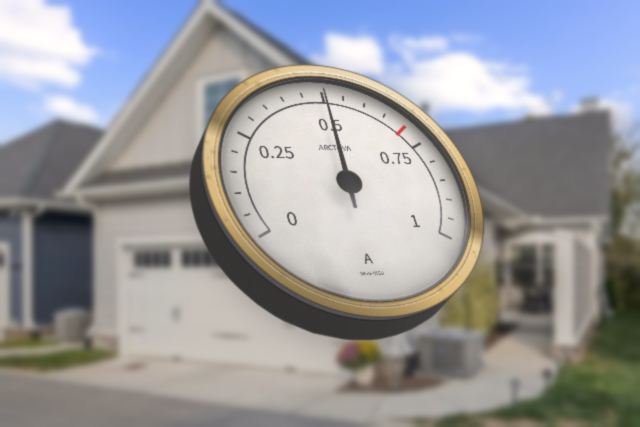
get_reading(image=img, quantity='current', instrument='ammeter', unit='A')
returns 0.5 A
